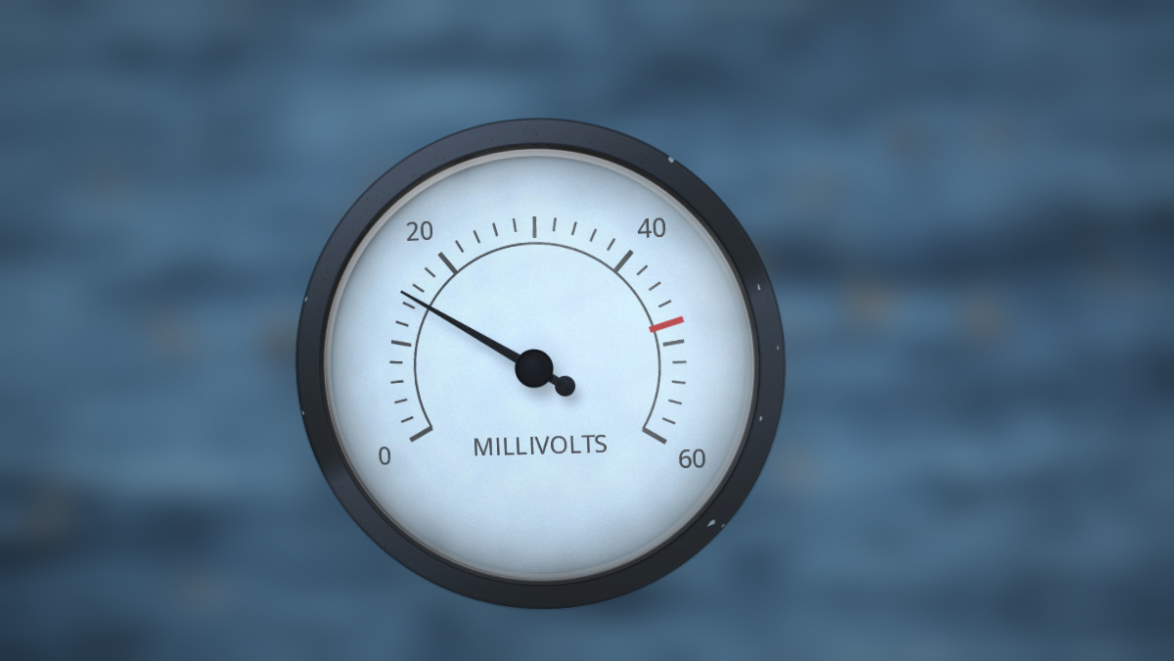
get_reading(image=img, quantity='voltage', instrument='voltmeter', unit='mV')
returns 15 mV
